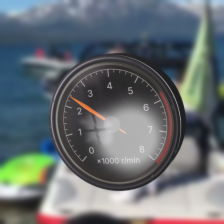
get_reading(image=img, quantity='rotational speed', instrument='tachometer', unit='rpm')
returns 2400 rpm
